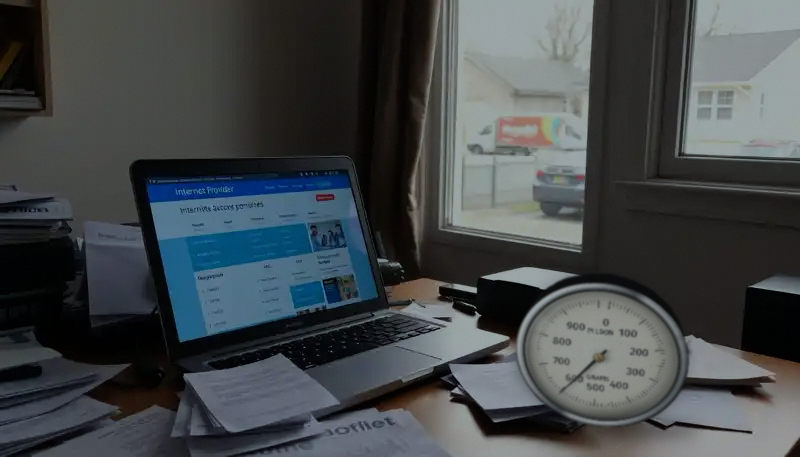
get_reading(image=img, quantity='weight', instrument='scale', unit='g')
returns 600 g
